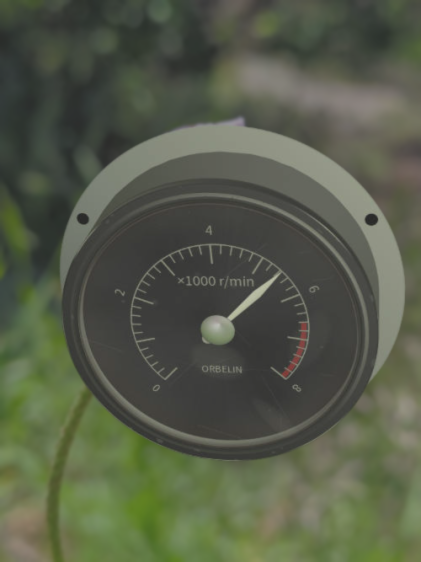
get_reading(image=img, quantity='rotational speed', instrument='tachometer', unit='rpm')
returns 5400 rpm
